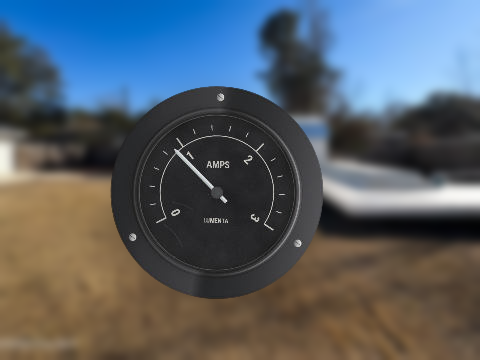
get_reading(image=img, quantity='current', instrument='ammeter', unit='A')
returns 0.9 A
